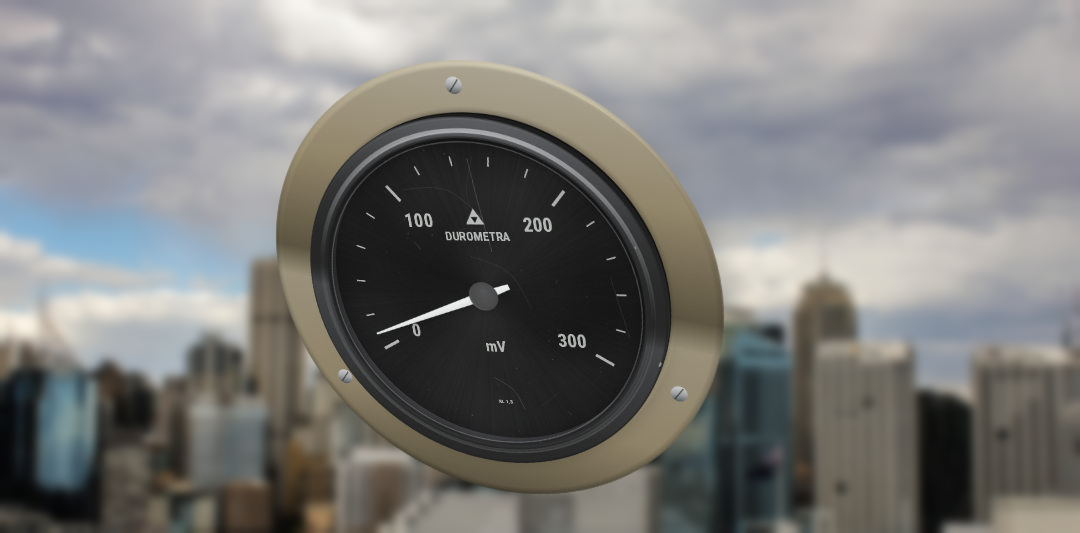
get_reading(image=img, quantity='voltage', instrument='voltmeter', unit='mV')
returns 10 mV
